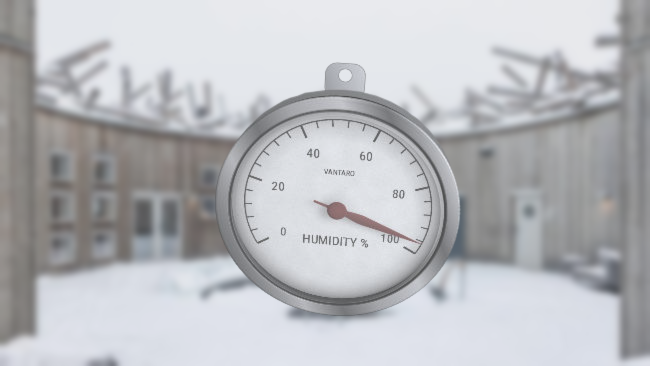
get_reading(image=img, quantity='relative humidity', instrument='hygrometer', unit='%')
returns 96 %
